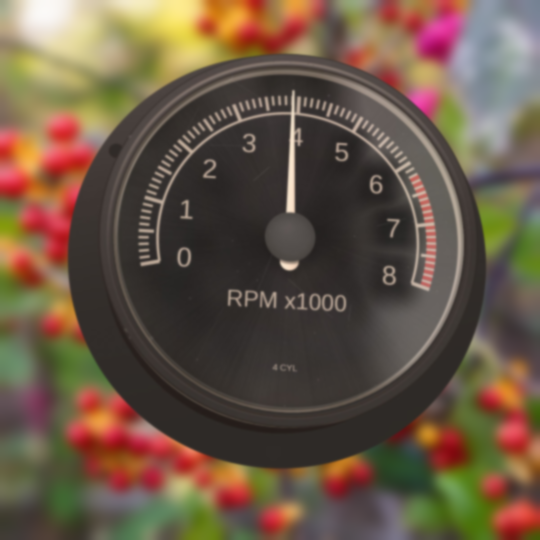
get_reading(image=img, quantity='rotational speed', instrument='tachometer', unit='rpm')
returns 3900 rpm
